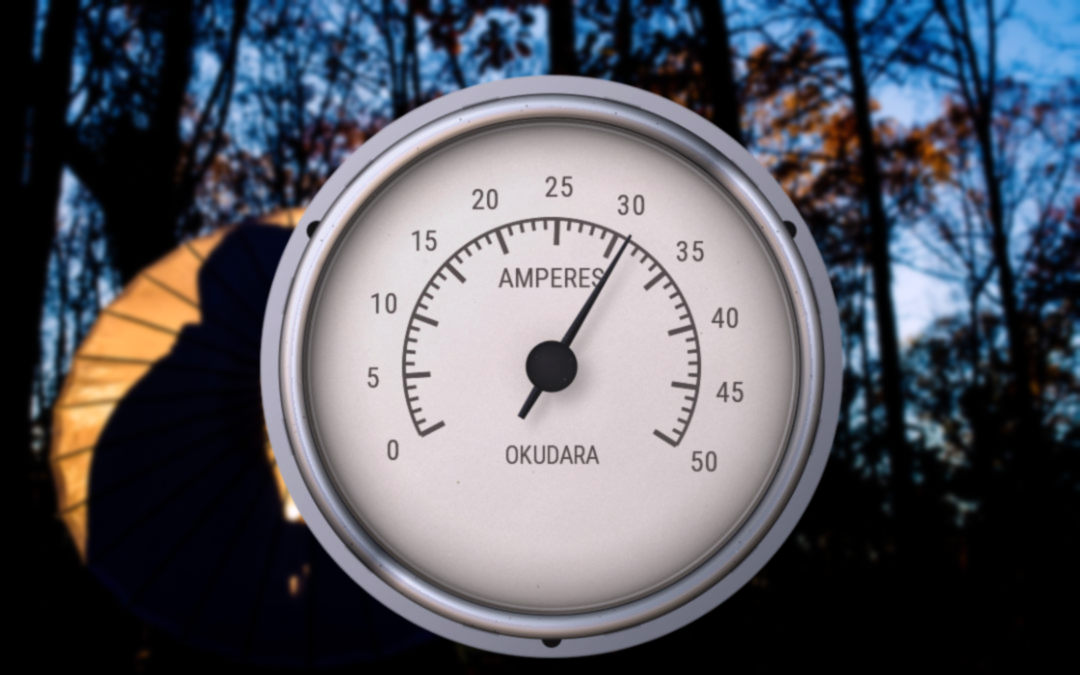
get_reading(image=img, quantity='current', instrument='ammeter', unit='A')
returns 31 A
